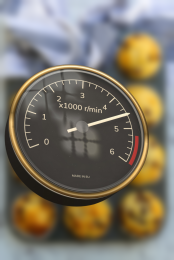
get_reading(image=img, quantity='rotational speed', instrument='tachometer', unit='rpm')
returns 4600 rpm
